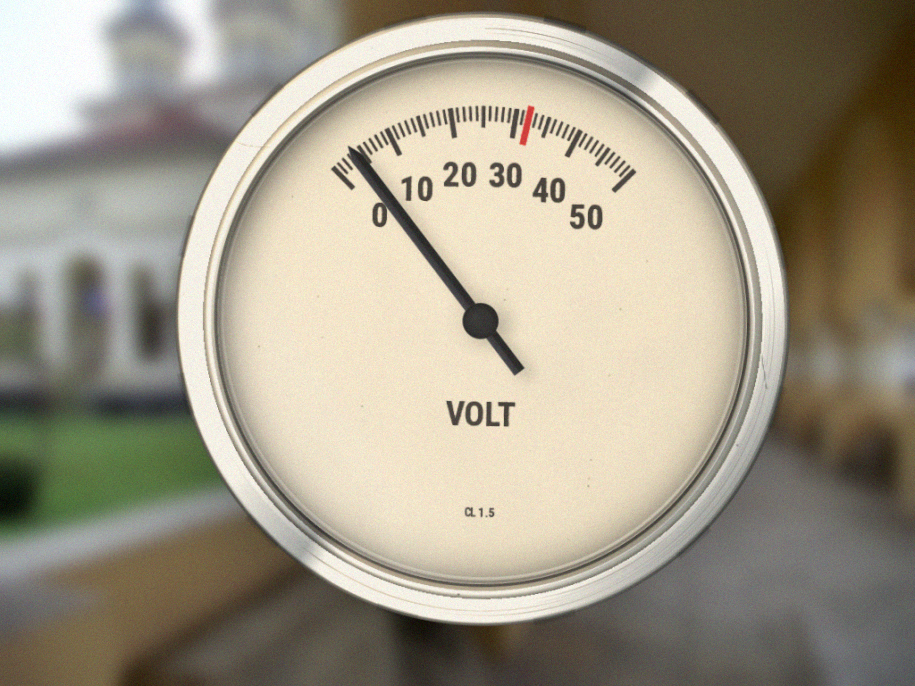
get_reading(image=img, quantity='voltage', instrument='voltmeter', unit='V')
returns 4 V
